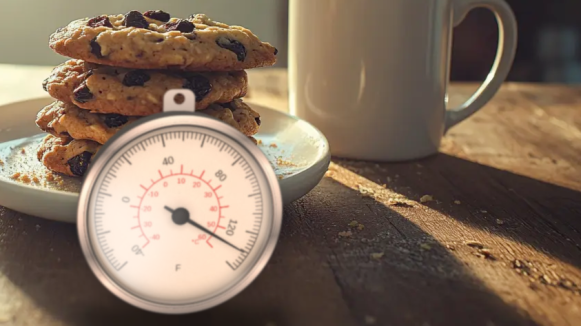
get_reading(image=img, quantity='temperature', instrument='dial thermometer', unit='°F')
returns 130 °F
